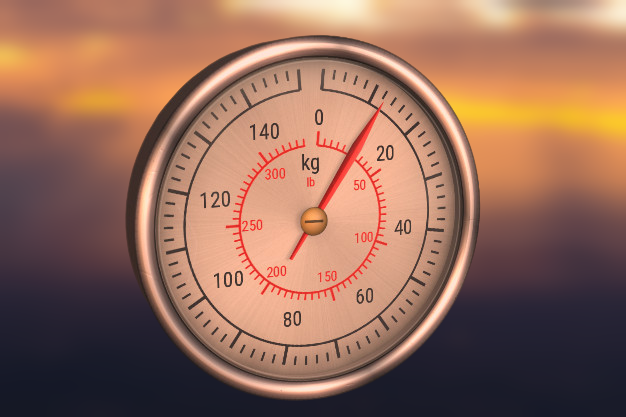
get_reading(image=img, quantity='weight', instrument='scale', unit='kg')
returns 12 kg
